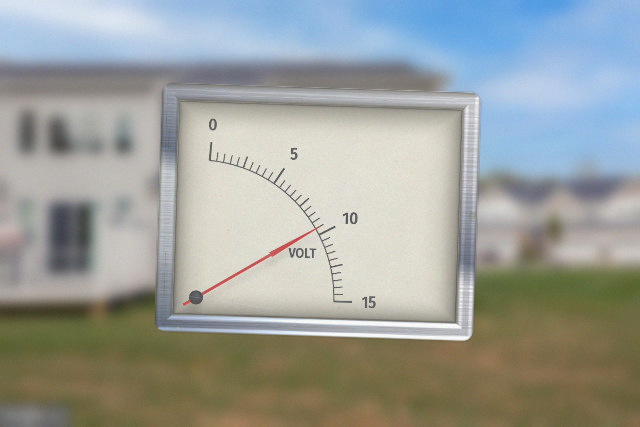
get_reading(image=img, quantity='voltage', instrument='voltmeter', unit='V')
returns 9.5 V
